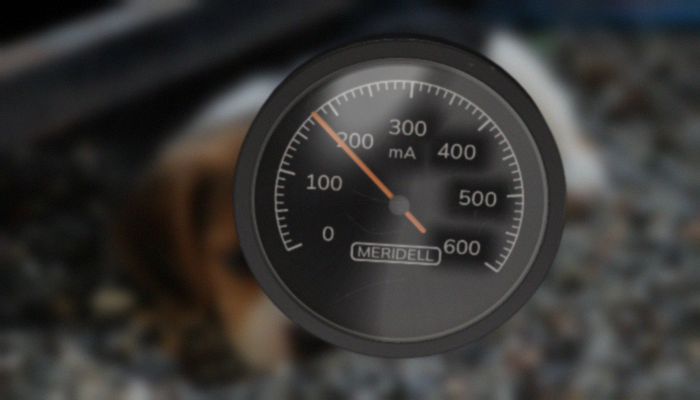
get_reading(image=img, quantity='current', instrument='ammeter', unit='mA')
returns 180 mA
